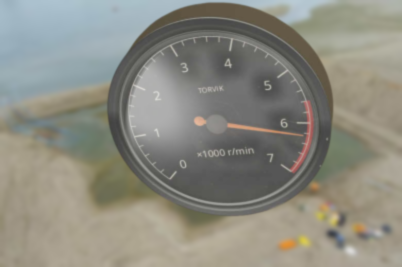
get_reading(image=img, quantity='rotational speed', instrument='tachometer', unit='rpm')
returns 6200 rpm
